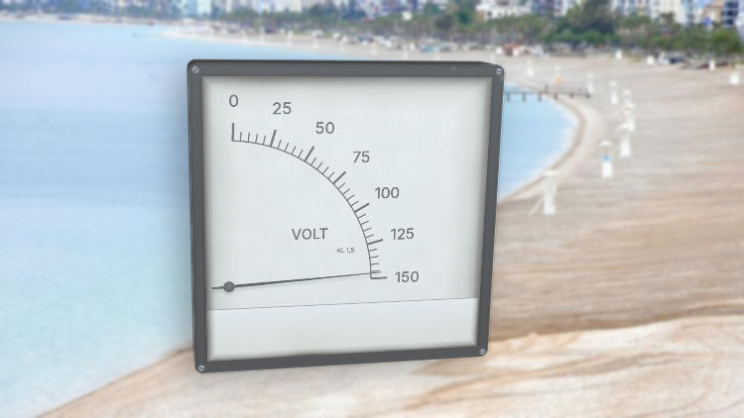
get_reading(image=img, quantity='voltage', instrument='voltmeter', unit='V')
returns 145 V
